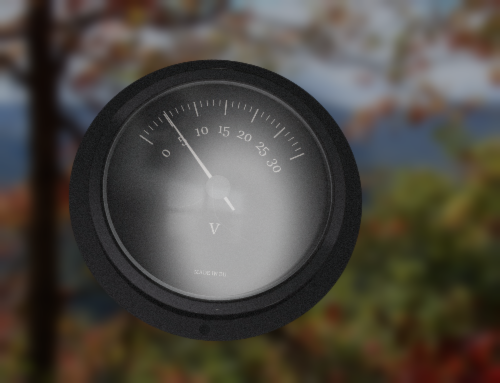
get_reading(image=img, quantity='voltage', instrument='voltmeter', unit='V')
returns 5 V
